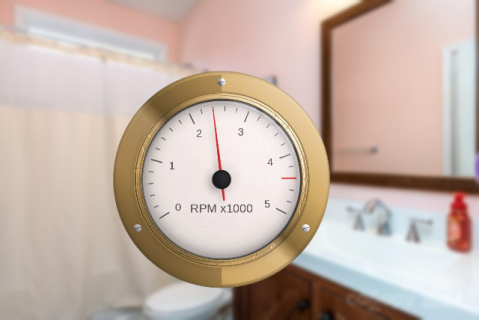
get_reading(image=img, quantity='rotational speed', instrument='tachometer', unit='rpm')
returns 2400 rpm
